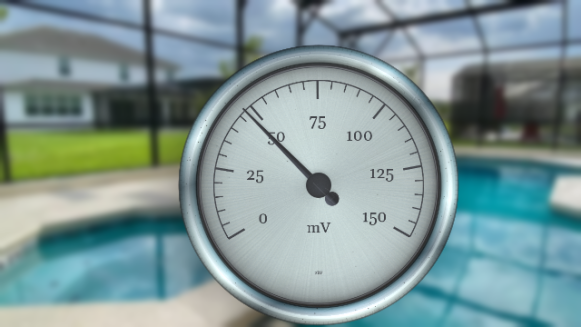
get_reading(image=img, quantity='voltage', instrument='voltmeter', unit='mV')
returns 47.5 mV
